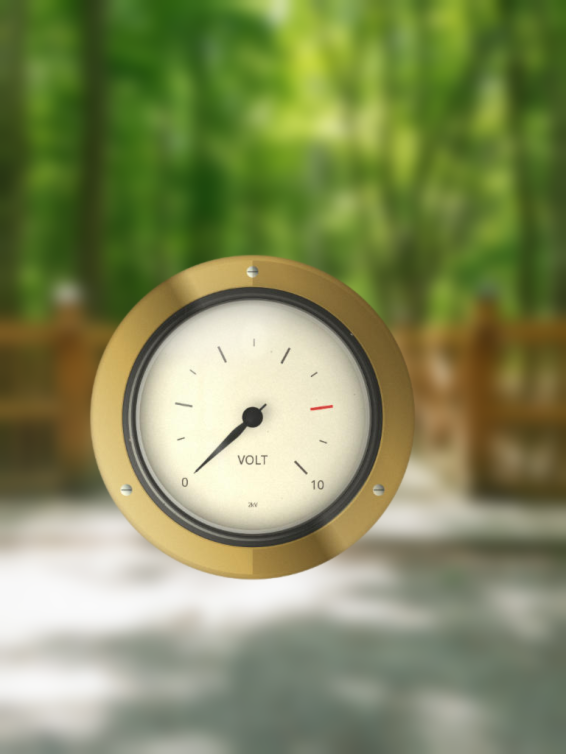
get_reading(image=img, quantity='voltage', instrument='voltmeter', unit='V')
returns 0 V
